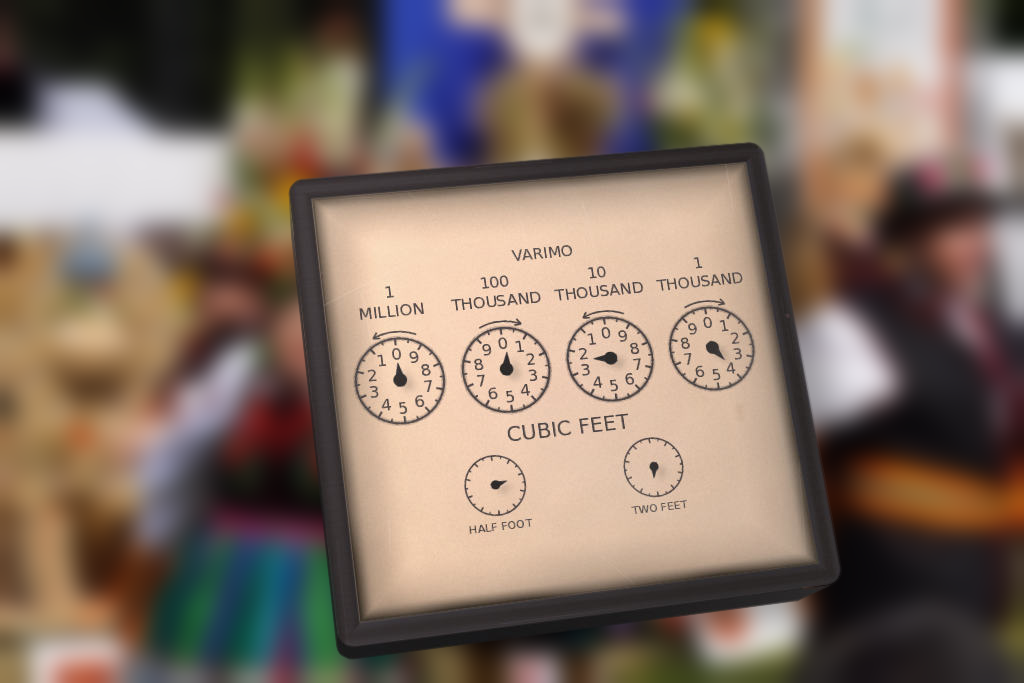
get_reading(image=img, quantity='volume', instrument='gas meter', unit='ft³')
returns 2400 ft³
